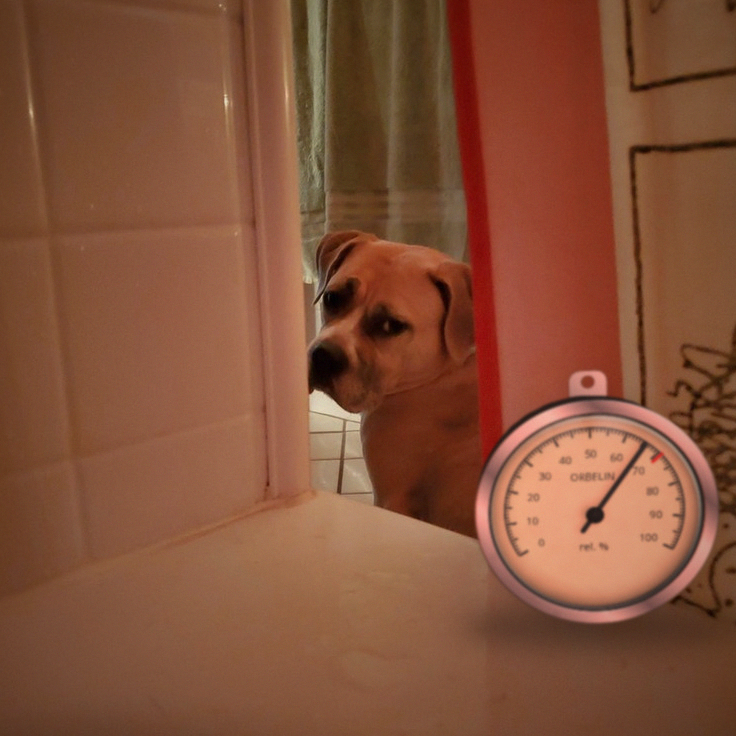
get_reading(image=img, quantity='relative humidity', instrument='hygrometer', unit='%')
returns 65 %
